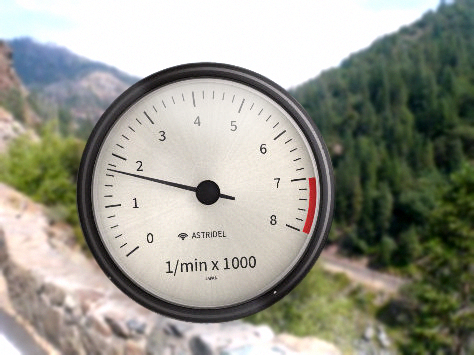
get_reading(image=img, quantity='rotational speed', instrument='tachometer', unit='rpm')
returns 1700 rpm
